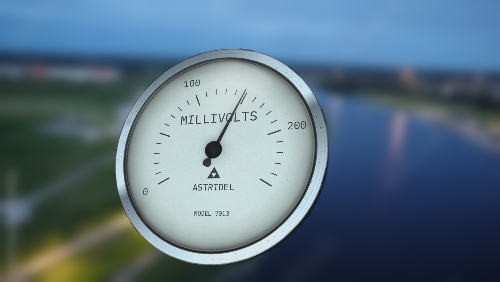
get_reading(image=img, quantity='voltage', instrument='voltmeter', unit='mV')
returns 150 mV
